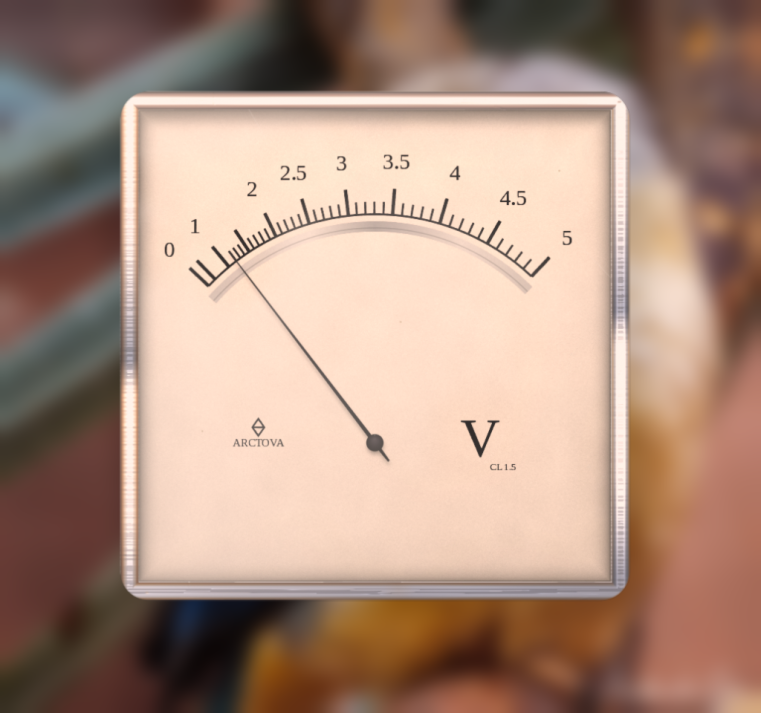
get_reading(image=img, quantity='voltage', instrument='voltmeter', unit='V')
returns 1.2 V
